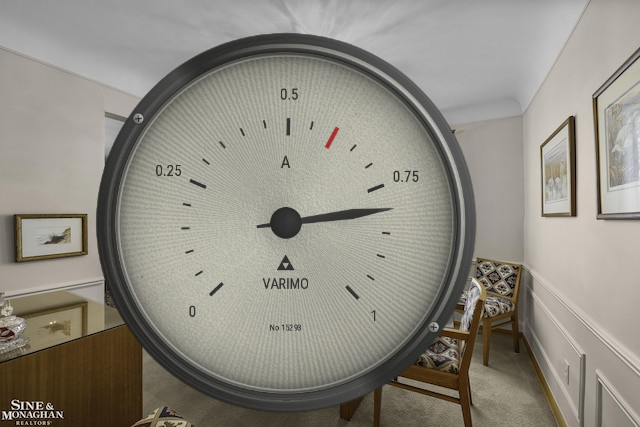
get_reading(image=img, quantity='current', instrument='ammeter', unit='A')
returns 0.8 A
